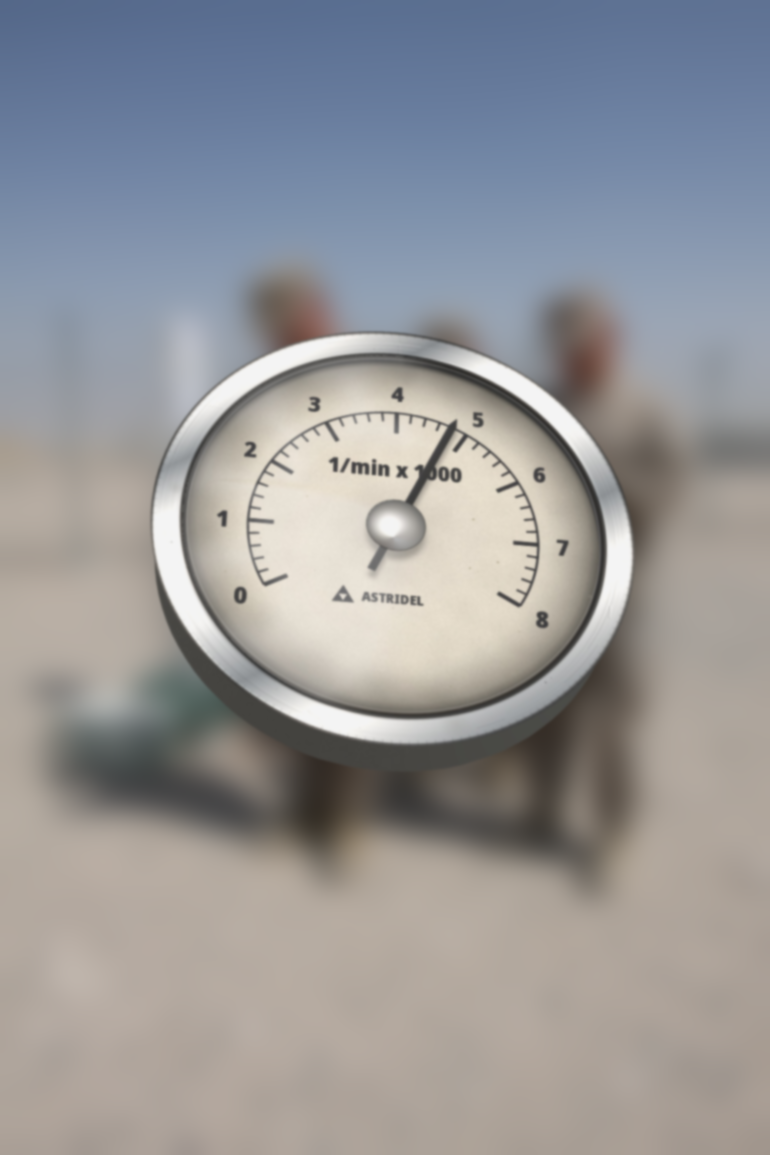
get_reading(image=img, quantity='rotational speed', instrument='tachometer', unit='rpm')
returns 4800 rpm
